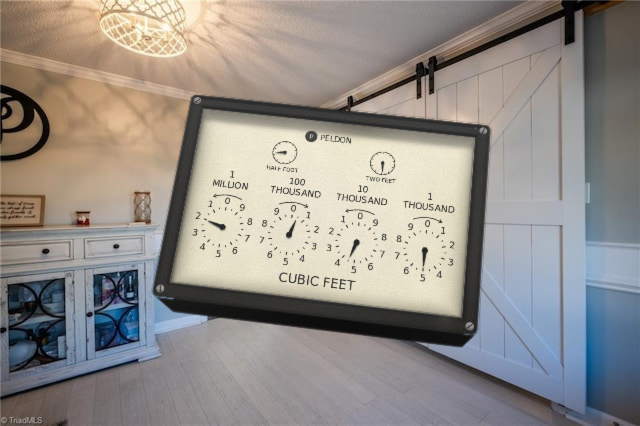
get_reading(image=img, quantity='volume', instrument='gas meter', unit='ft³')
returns 204500 ft³
